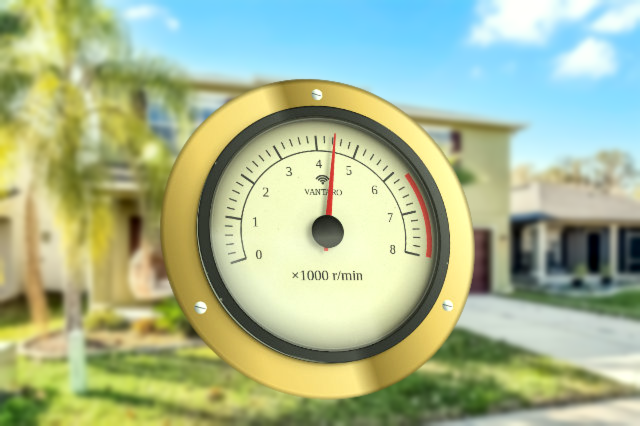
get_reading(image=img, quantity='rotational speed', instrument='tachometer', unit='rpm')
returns 4400 rpm
